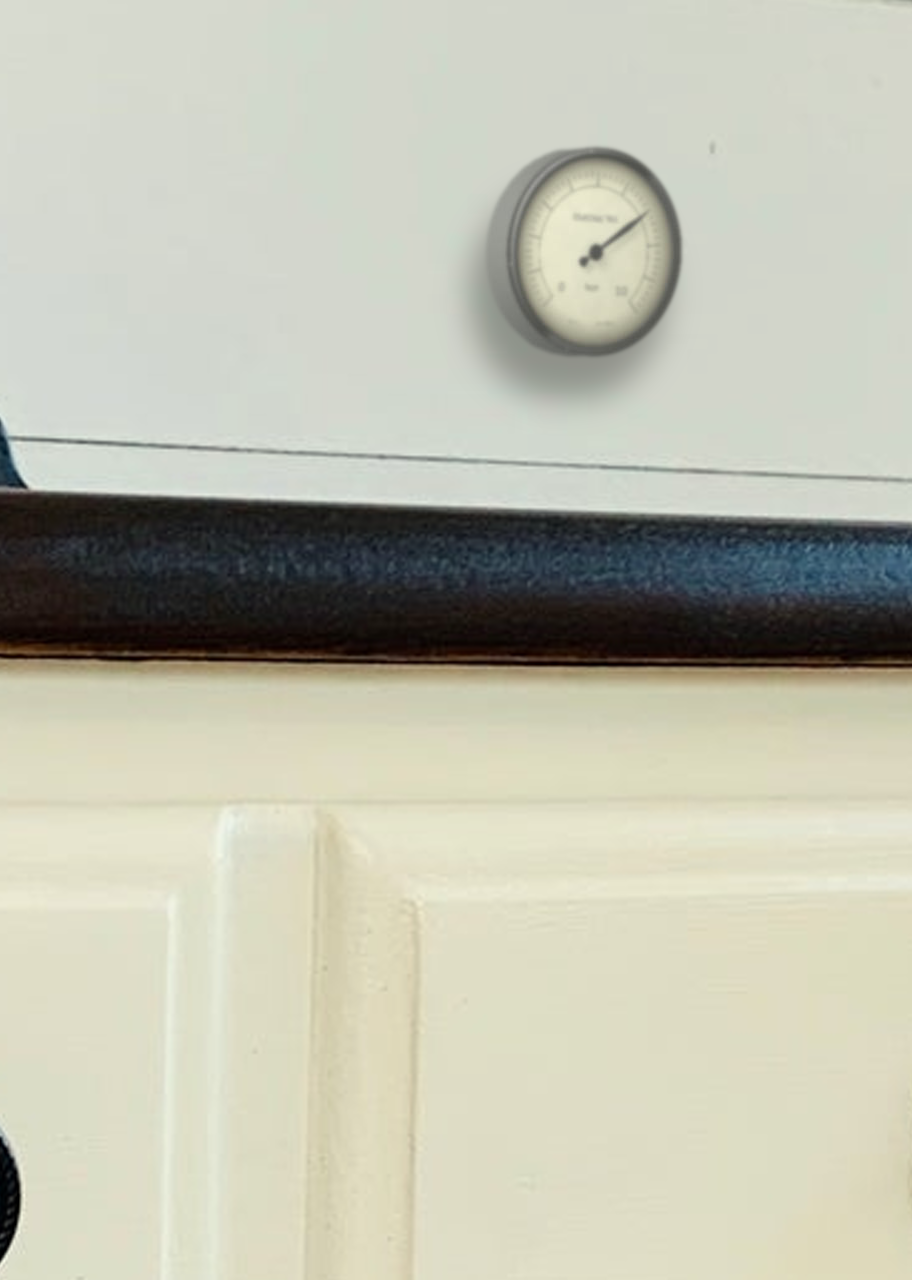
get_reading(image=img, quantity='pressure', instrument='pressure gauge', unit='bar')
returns 7 bar
